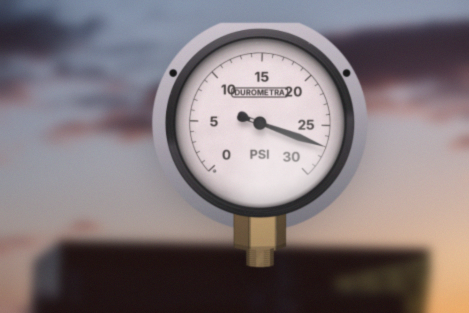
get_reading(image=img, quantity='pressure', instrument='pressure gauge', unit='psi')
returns 27 psi
